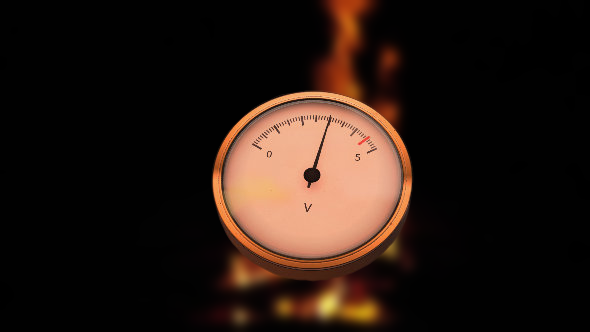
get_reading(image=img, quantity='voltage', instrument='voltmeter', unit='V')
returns 3 V
